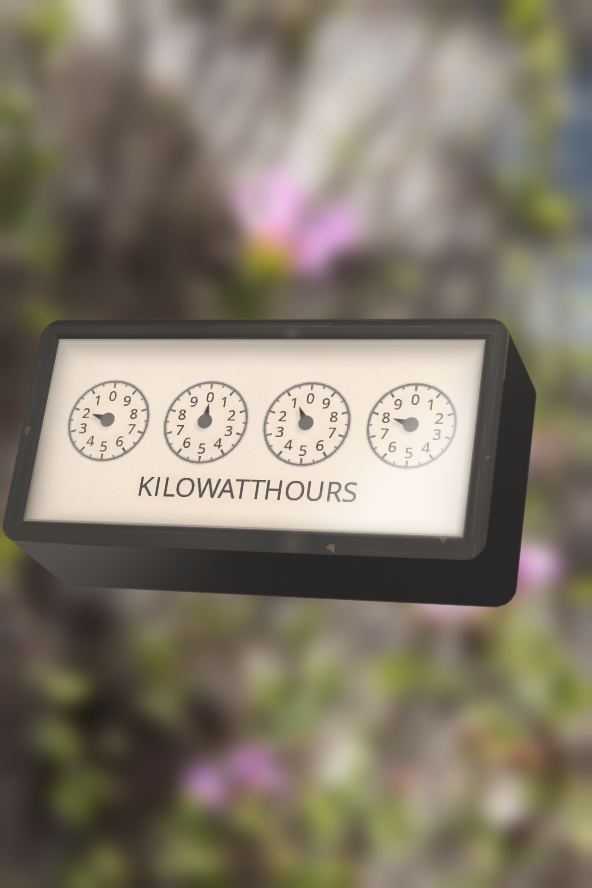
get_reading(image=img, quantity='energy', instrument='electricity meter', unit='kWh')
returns 2008 kWh
